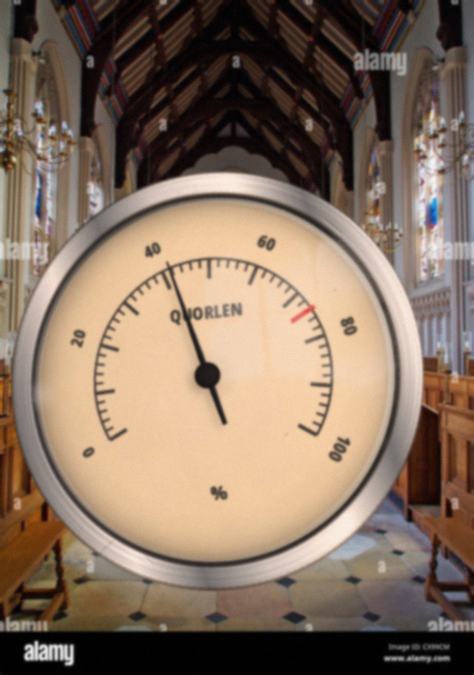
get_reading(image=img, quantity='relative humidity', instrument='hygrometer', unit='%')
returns 42 %
